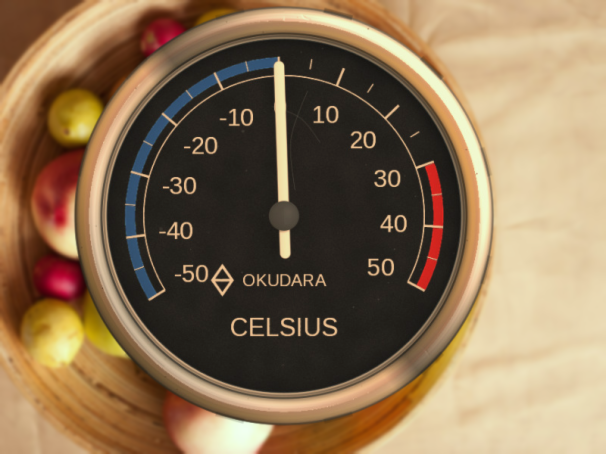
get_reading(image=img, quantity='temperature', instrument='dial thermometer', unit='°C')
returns 0 °C
